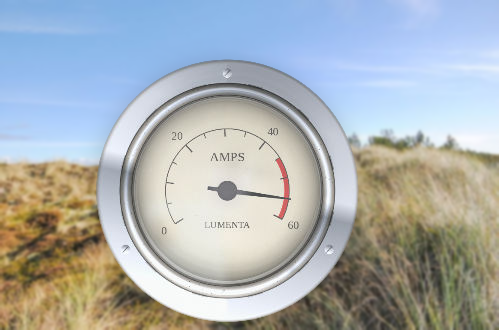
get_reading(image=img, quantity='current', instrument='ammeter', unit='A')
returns 55 A
